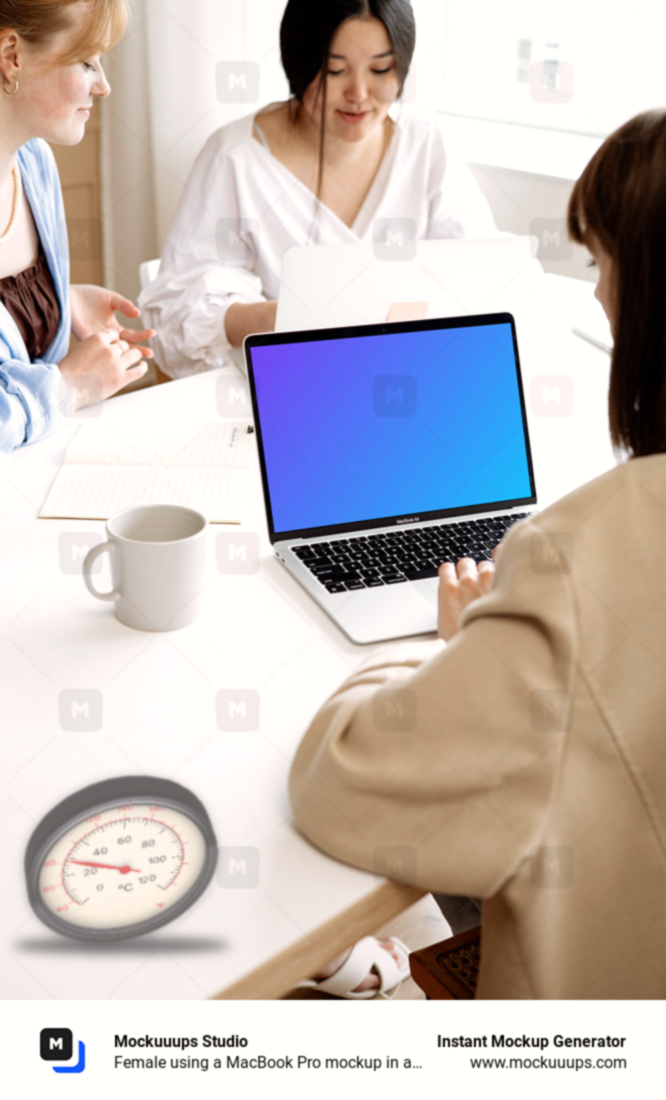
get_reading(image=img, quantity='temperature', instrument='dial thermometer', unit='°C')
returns 30 °C
